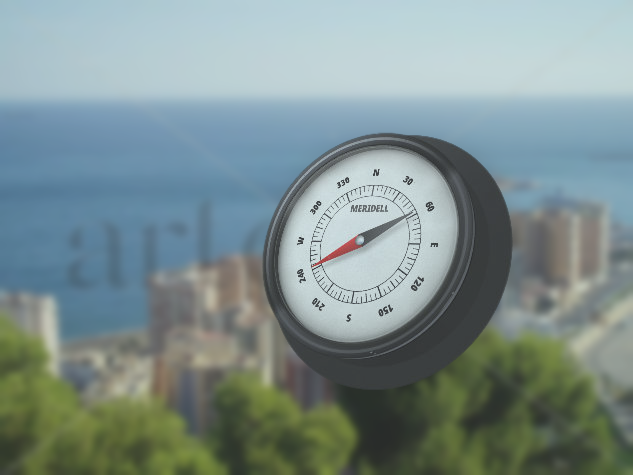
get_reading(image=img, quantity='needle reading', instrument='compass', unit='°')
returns 240 °
